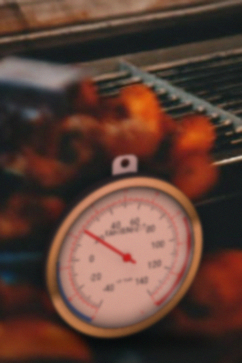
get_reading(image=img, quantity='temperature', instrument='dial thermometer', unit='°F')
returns 20 °F
